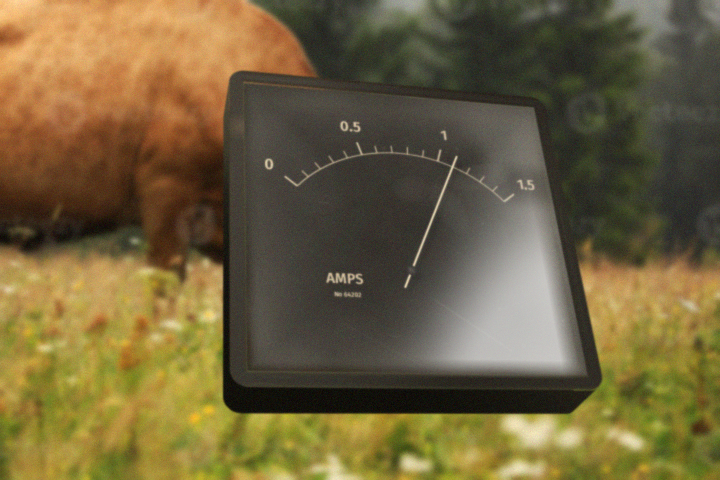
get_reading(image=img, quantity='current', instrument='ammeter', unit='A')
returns 1.1 A
